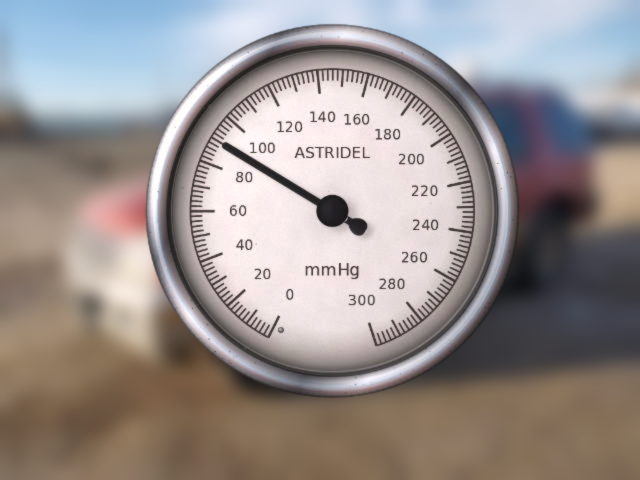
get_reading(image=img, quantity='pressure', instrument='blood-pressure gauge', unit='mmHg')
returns 90 mmHg
